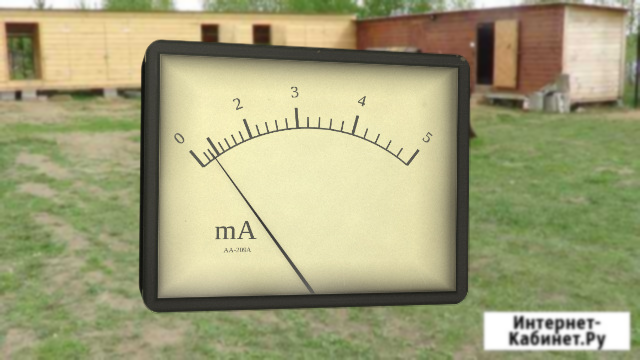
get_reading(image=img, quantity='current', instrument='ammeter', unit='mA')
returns 0.8 mA
